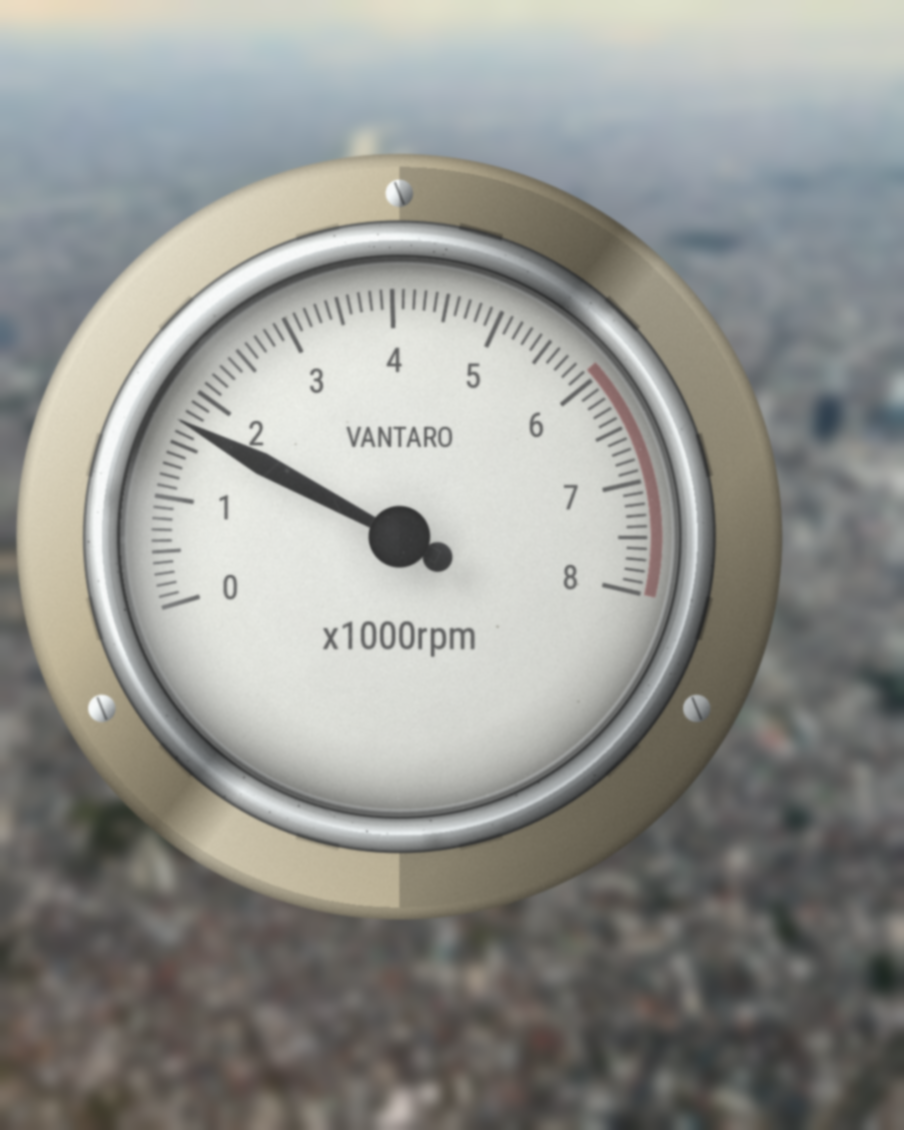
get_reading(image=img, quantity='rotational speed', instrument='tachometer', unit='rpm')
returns 1700 rpm
